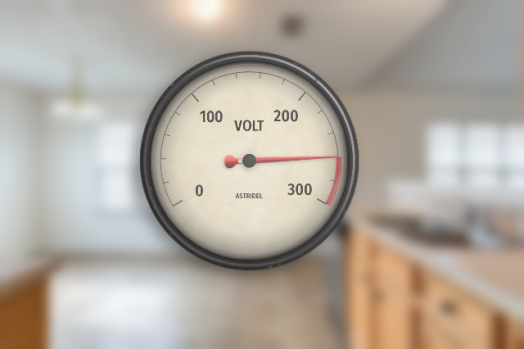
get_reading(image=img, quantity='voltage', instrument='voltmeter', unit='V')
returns 260 V
